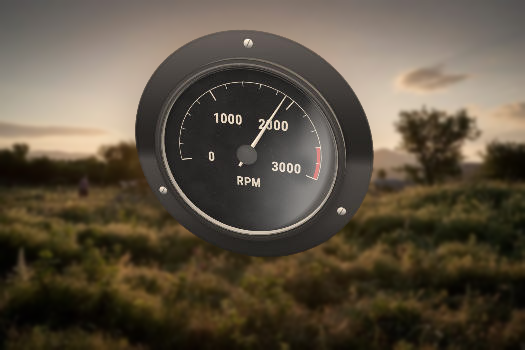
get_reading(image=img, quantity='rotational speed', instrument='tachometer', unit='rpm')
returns 1900 rpm
